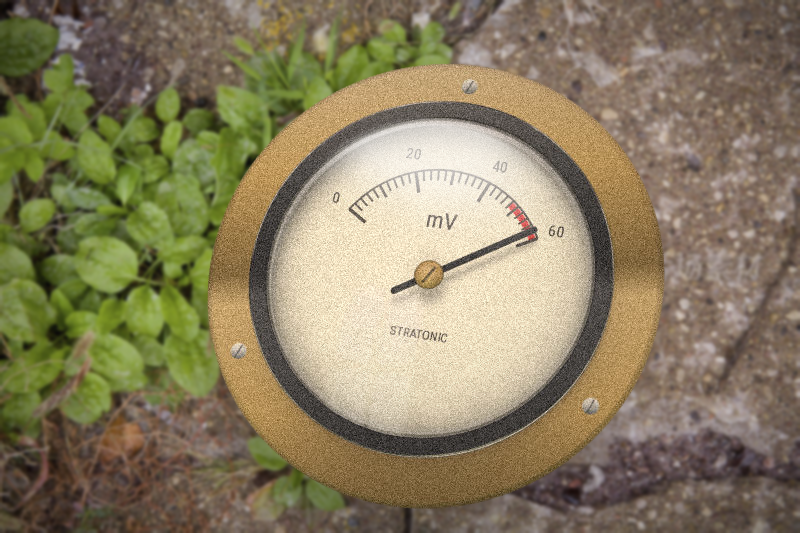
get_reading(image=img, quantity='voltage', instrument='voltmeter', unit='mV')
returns 58 mV
